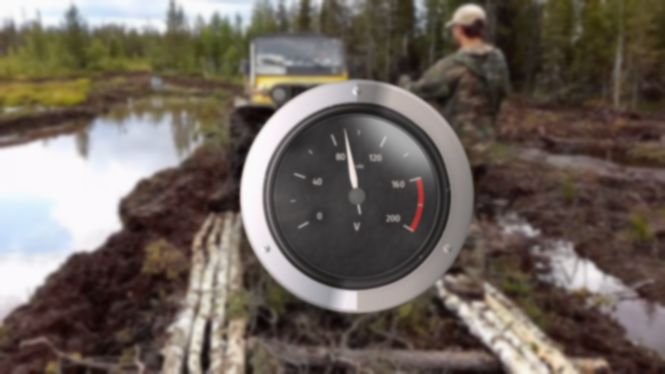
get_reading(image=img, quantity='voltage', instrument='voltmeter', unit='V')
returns 90 V
